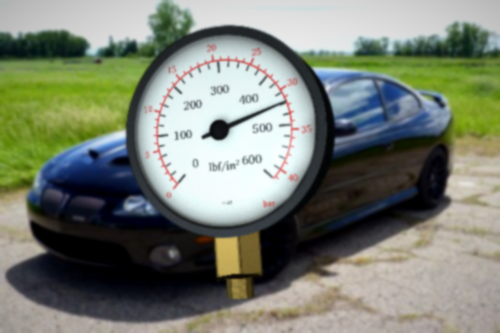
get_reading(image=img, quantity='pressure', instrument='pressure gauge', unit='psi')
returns 460 psi
